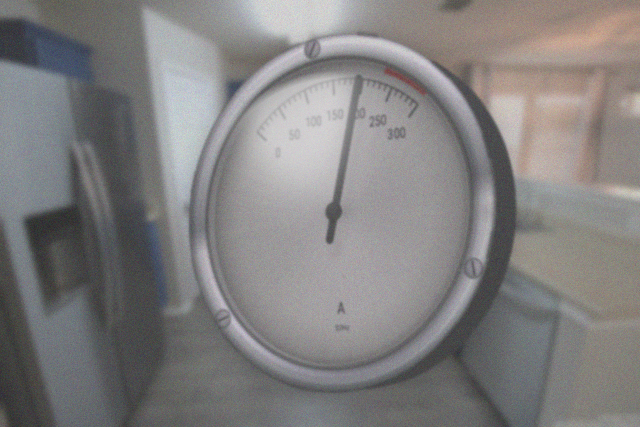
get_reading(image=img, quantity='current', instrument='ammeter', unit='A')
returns 200 A
